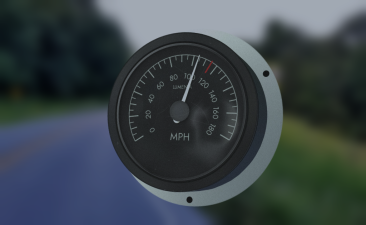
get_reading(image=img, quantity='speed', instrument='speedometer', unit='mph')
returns 105 mph
